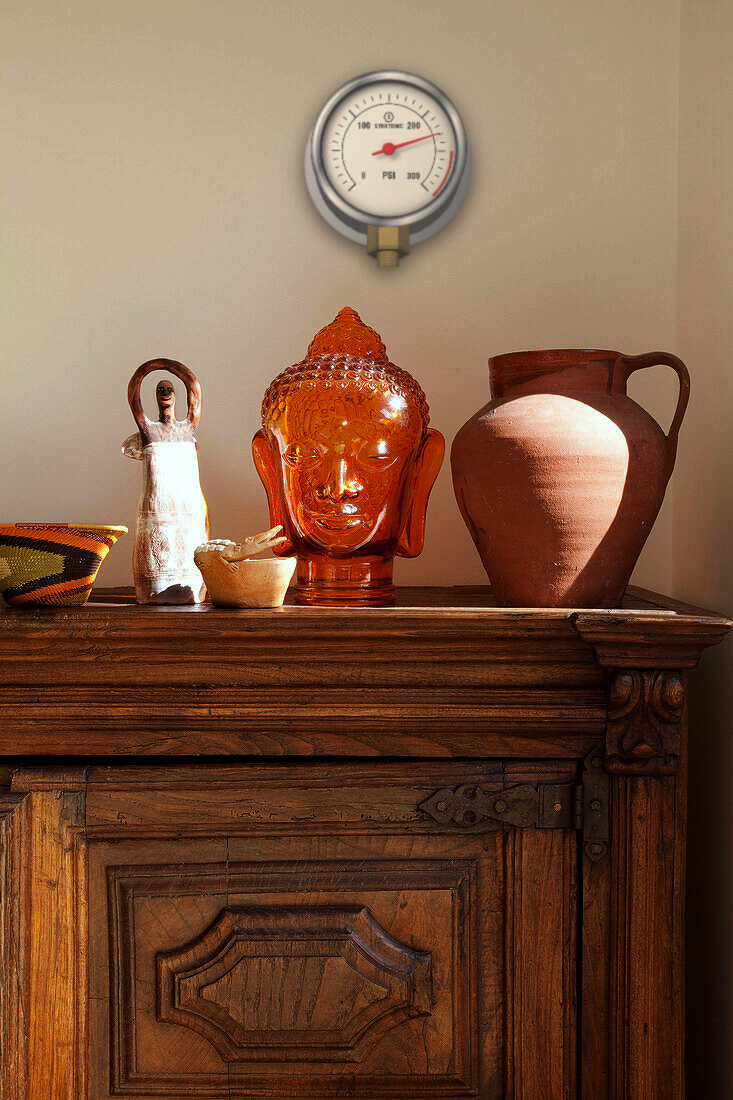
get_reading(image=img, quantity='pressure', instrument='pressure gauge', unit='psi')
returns 230 psi
